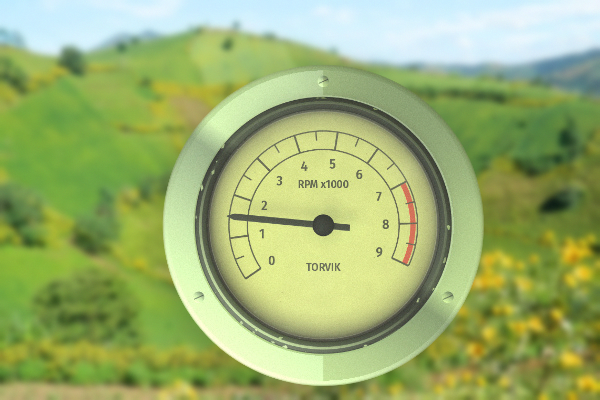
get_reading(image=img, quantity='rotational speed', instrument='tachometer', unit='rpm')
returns 1500 rpm
